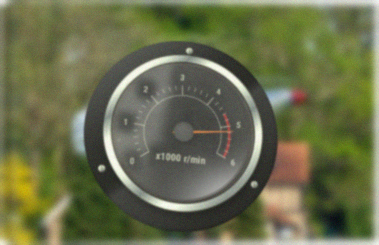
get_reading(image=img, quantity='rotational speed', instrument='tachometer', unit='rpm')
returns 5200 rpm
